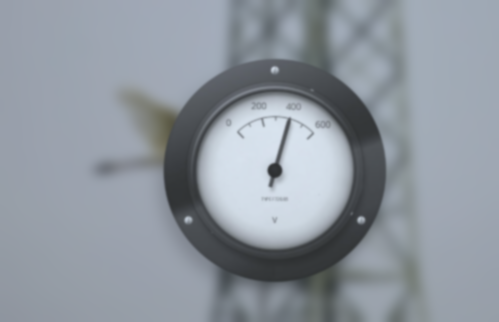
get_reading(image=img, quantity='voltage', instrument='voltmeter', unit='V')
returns 400 V
